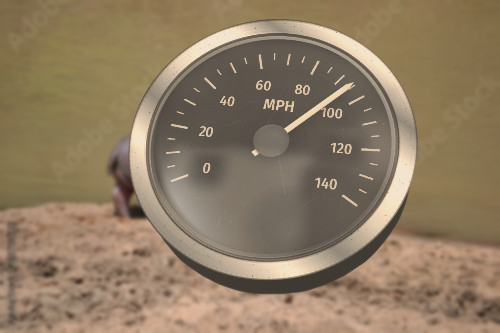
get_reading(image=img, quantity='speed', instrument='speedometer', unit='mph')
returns 95 mph
